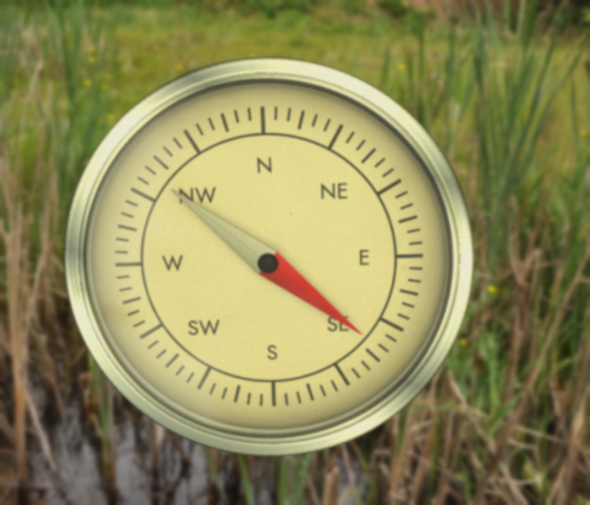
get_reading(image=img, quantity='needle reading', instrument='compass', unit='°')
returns 130 °
